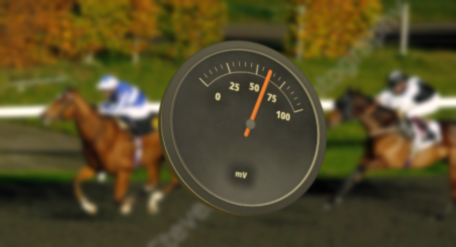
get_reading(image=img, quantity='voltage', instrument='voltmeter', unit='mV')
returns 60 mV
